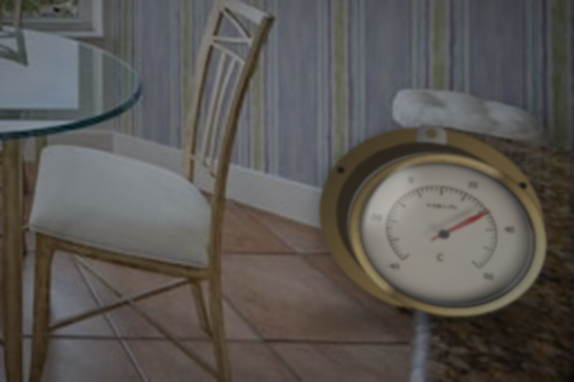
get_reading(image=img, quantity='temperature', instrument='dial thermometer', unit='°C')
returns 30 °C
